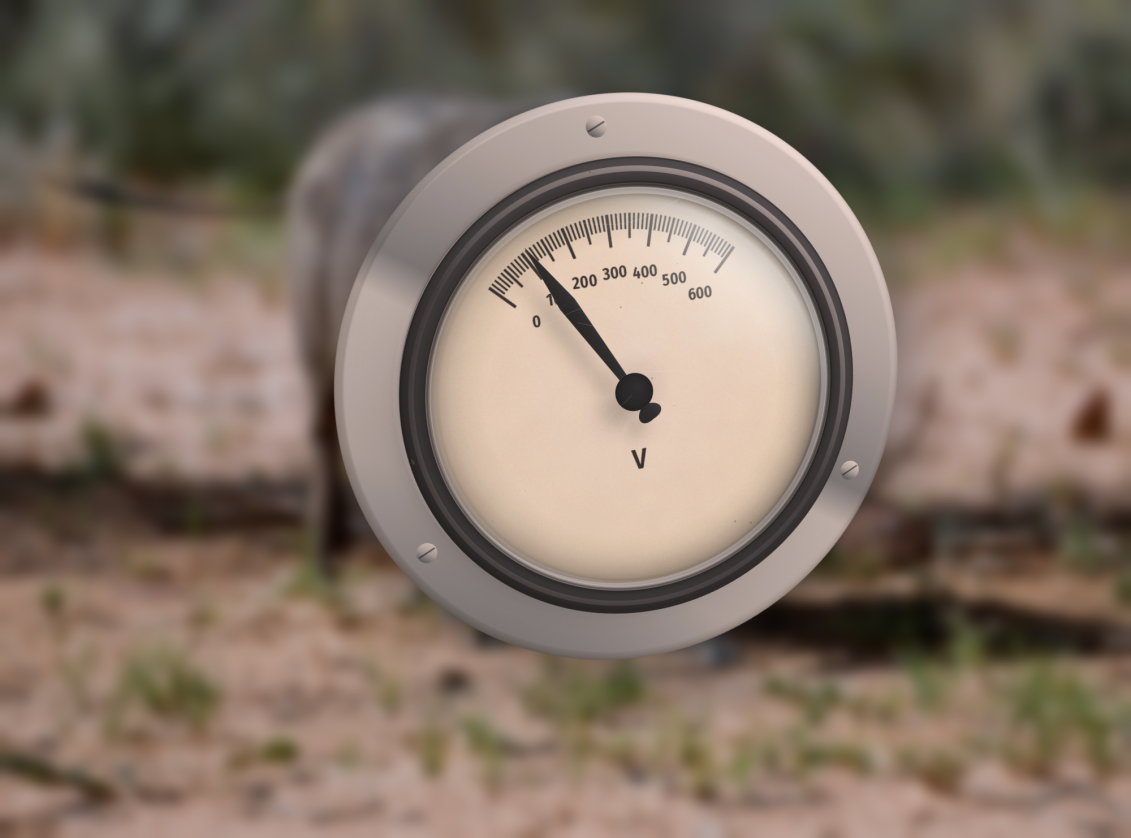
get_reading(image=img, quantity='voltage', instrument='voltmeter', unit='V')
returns 110 V
